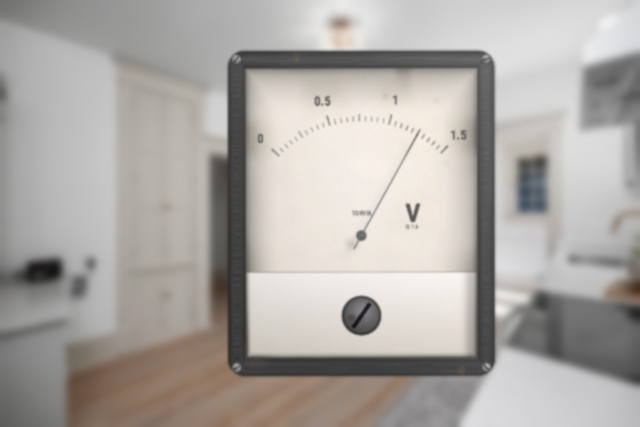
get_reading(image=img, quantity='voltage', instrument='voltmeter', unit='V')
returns 1.25 V
